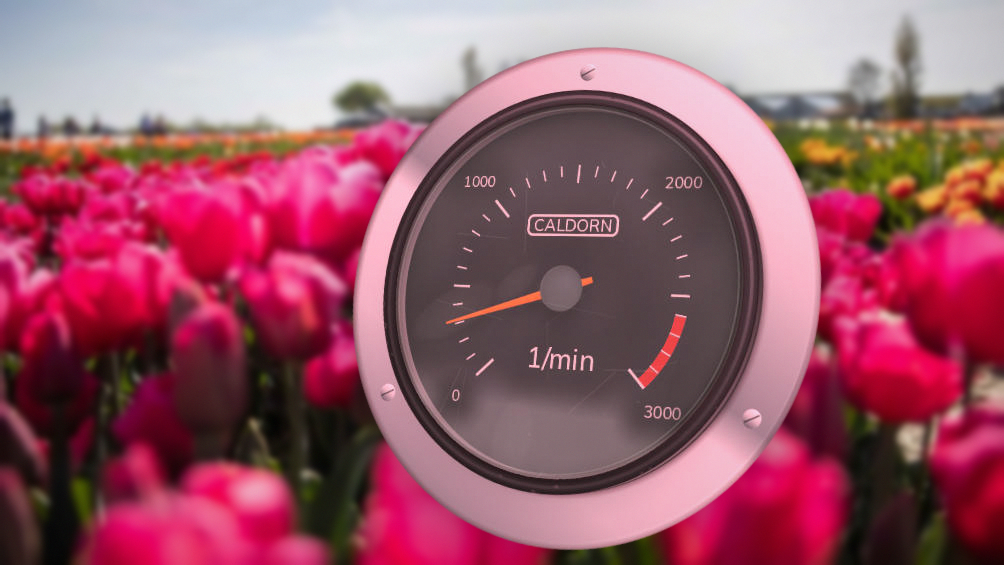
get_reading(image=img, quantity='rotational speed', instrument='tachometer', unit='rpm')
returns 300 rpm
